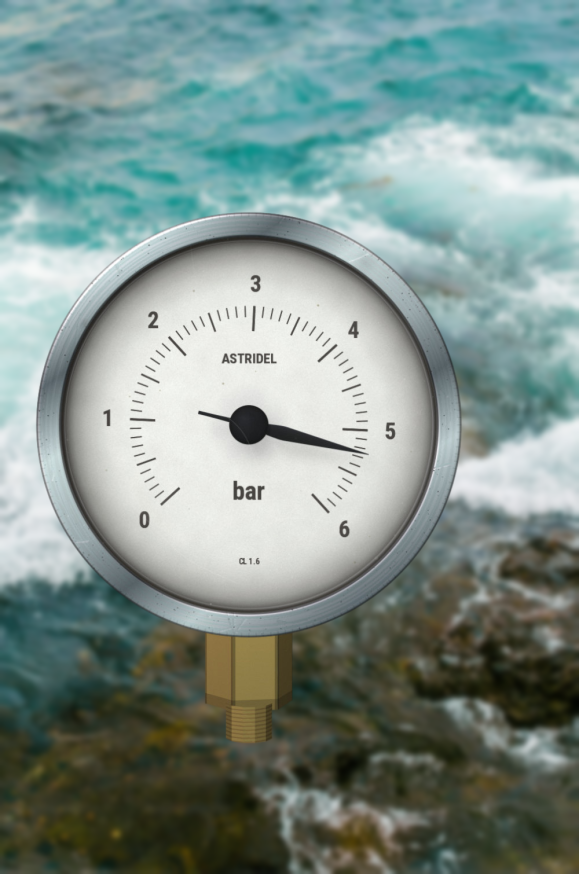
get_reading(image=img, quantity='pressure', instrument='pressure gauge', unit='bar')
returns 5.25 bar
